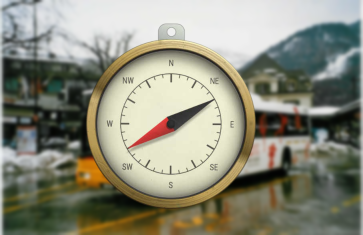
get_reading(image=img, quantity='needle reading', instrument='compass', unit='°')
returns 240 °
